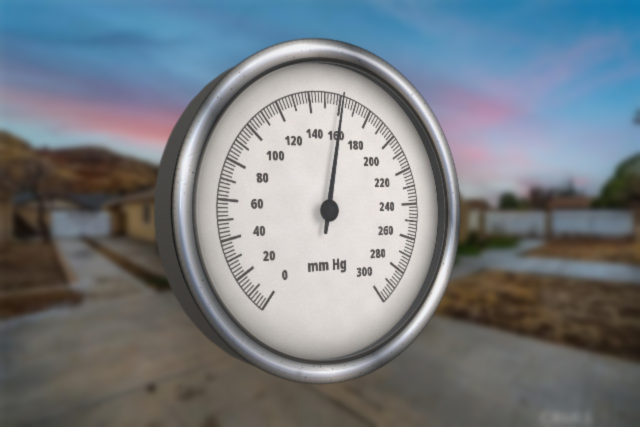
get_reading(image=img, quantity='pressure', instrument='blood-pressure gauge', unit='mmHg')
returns 160 mmHg
